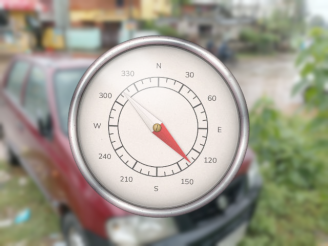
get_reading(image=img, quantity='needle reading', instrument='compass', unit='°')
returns 135 °
